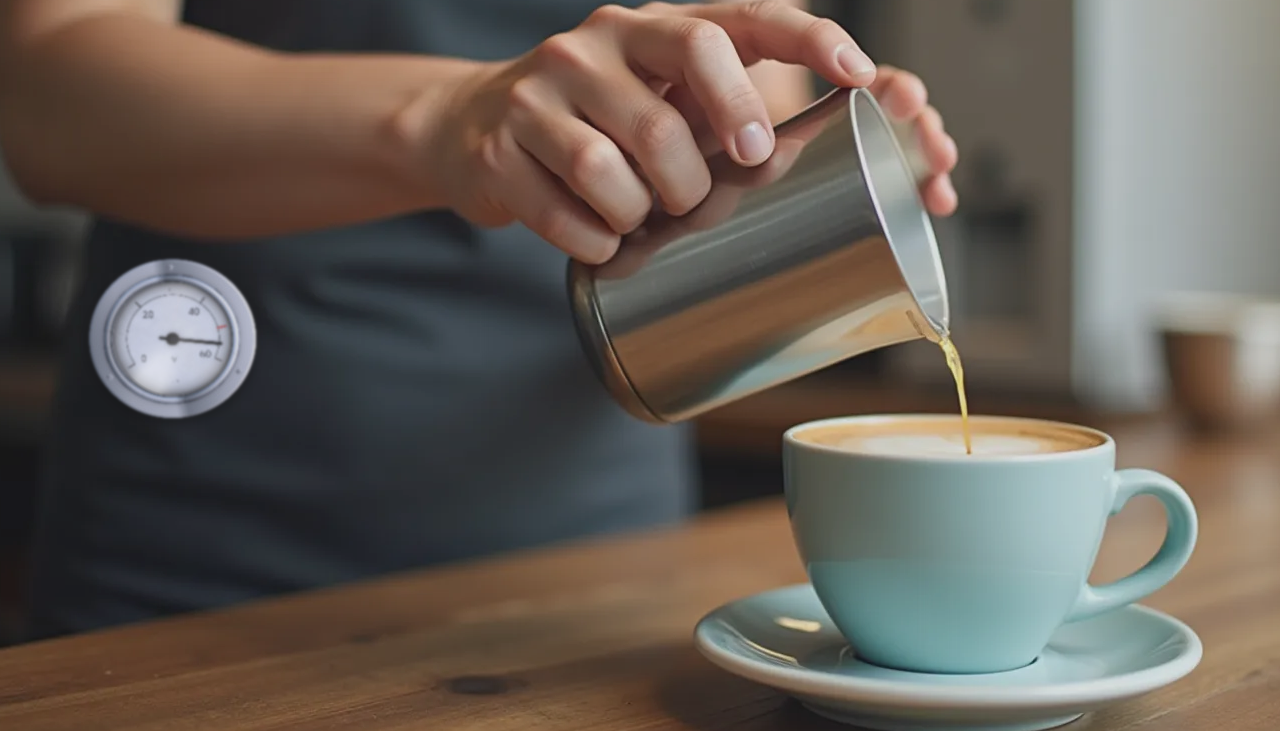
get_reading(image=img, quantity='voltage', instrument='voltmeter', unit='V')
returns 55 V
